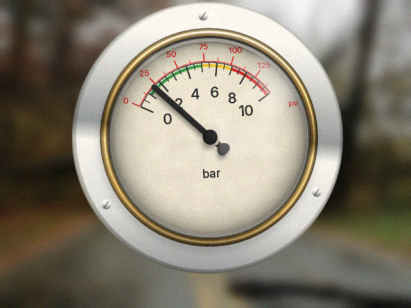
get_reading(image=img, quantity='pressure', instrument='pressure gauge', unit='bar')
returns 1.5 bar
